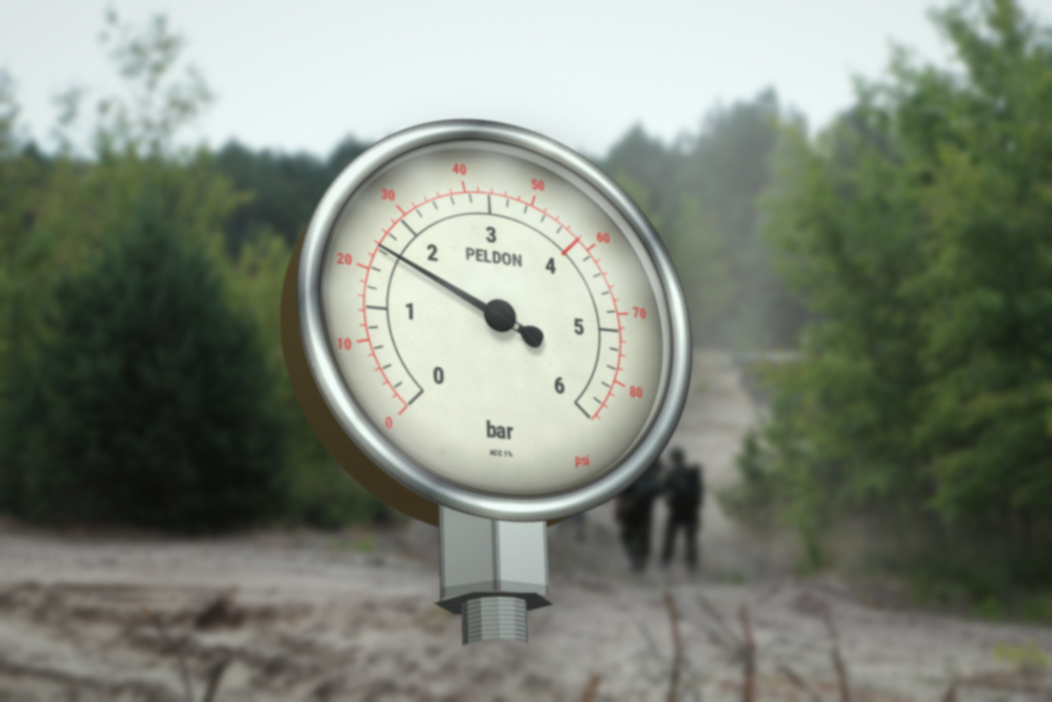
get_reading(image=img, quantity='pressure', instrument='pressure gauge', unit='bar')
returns 1.6 bar
